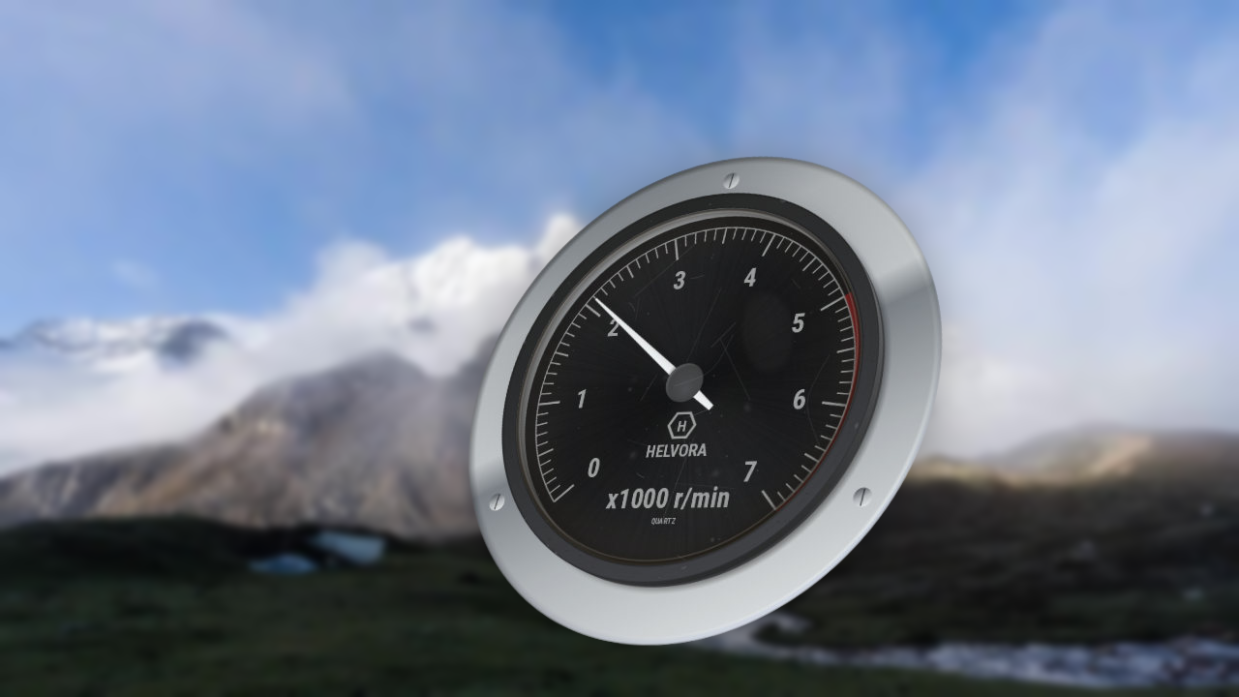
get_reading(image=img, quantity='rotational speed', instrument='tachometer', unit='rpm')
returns 2100 rpm
